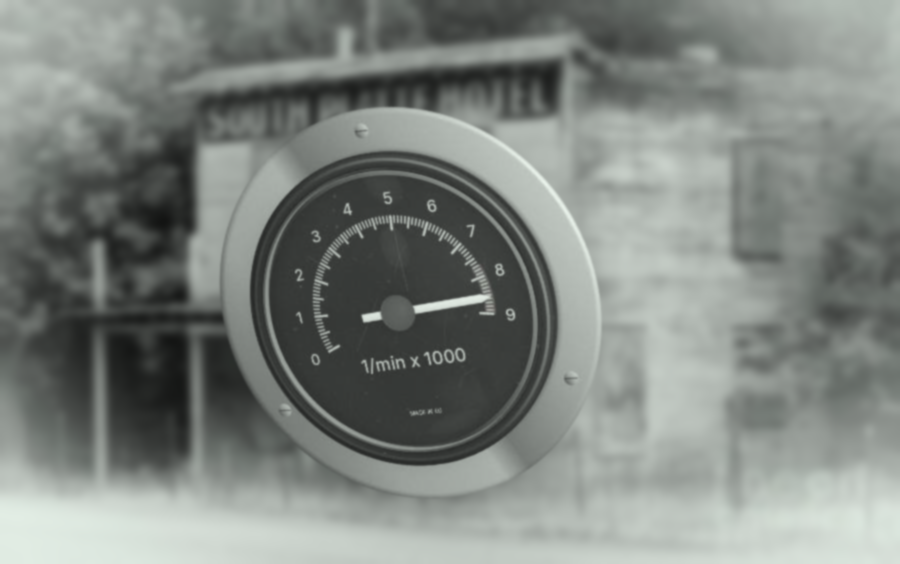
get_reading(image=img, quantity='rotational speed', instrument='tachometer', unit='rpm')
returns 8500 rpm
